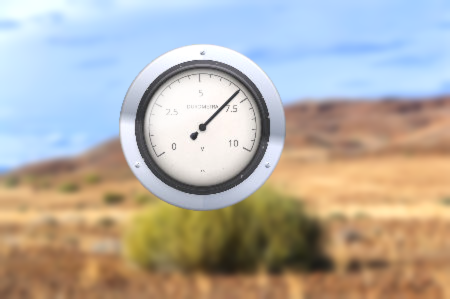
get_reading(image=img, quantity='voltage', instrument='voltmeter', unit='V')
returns 7 V
